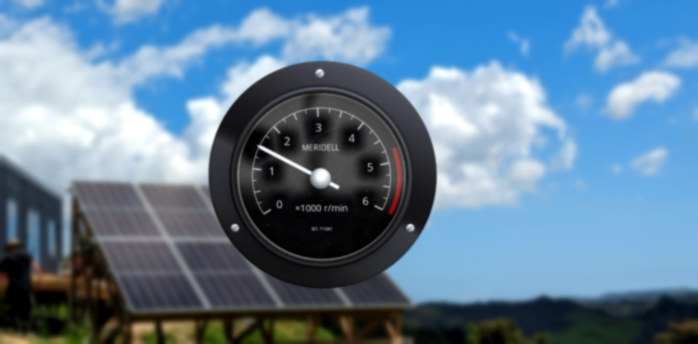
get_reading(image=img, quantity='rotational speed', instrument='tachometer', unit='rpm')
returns 1500 rpm
